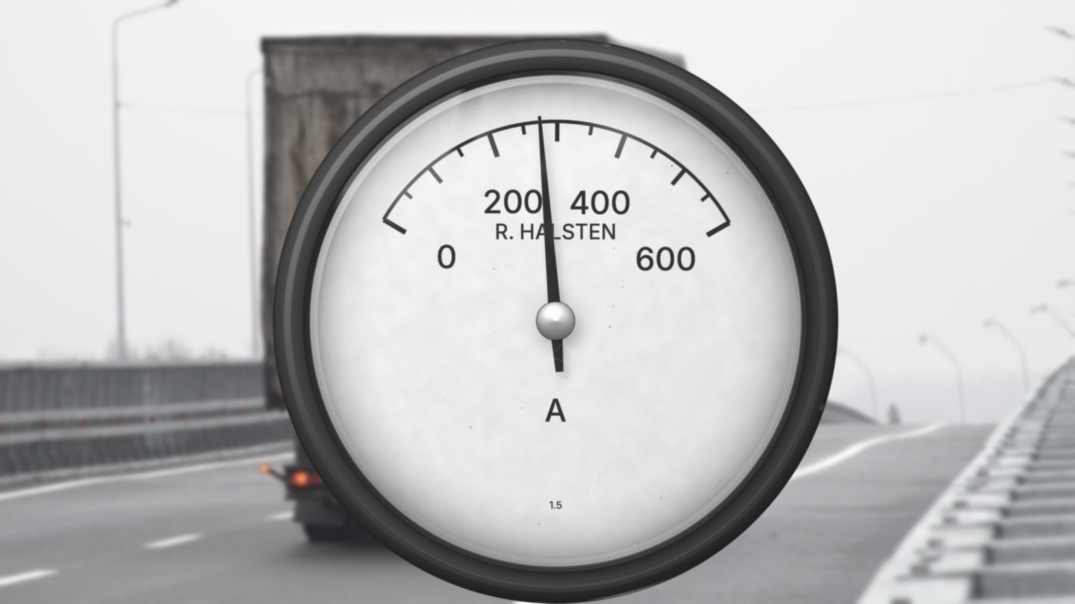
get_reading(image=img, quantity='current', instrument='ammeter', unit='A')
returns 275 A
